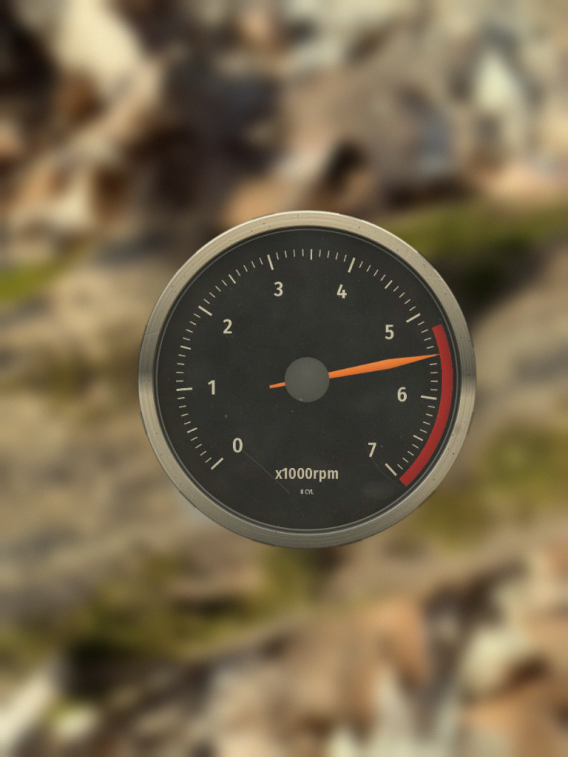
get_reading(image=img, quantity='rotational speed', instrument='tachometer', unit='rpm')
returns 5500 rpm
